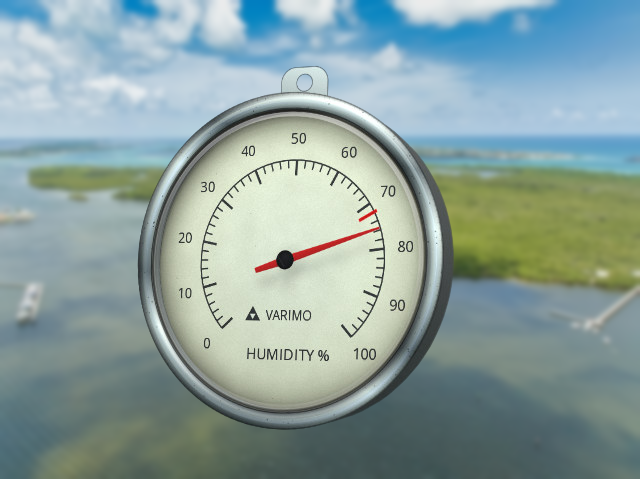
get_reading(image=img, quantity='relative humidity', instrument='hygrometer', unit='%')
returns 76 %
